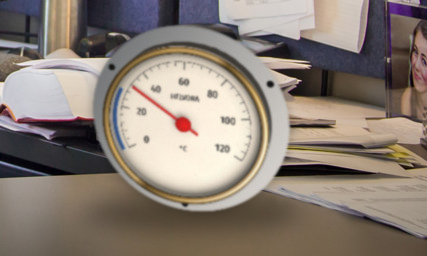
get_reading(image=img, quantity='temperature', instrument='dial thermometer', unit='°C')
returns 32 °C
